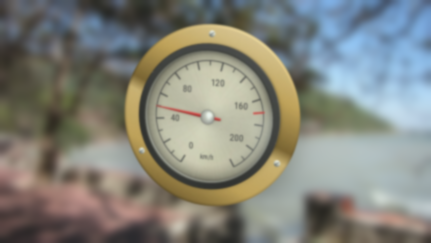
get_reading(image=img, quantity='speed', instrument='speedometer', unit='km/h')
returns 50 km/h
